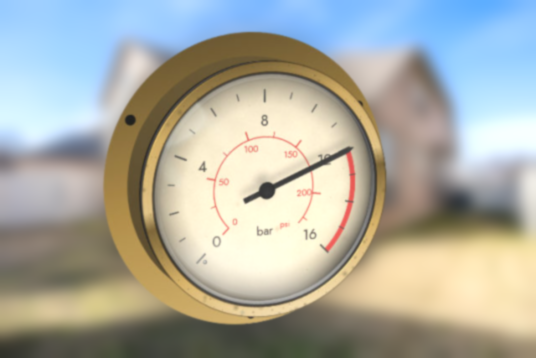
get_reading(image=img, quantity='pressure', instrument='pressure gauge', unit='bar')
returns 12 bar
